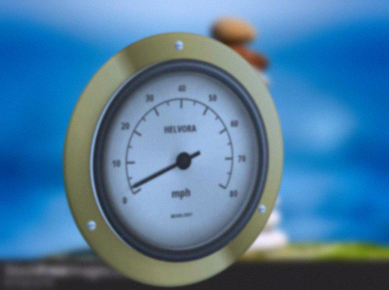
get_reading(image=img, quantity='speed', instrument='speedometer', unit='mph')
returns 2.5 mph
